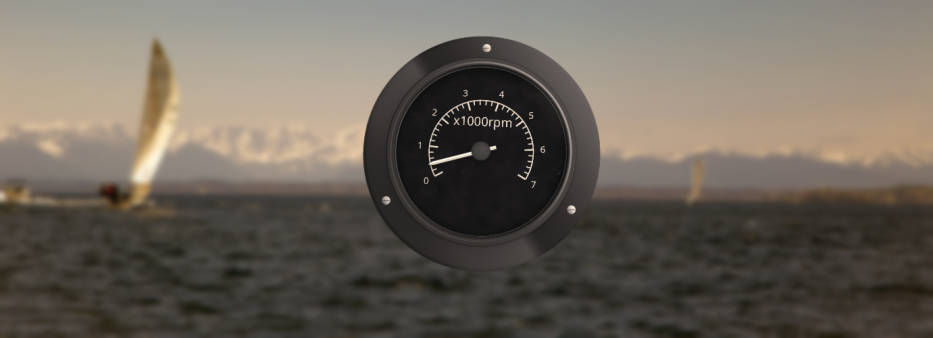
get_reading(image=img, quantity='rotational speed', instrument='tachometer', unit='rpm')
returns 400 rpm
